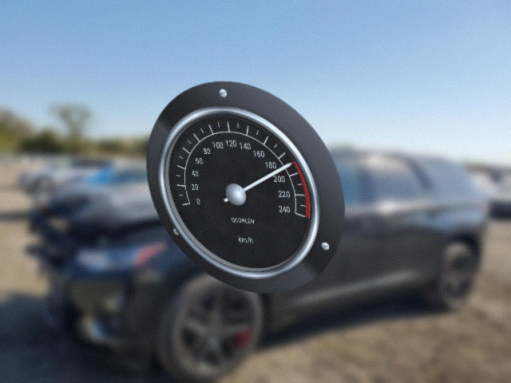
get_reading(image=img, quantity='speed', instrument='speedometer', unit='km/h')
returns 190 km/h
